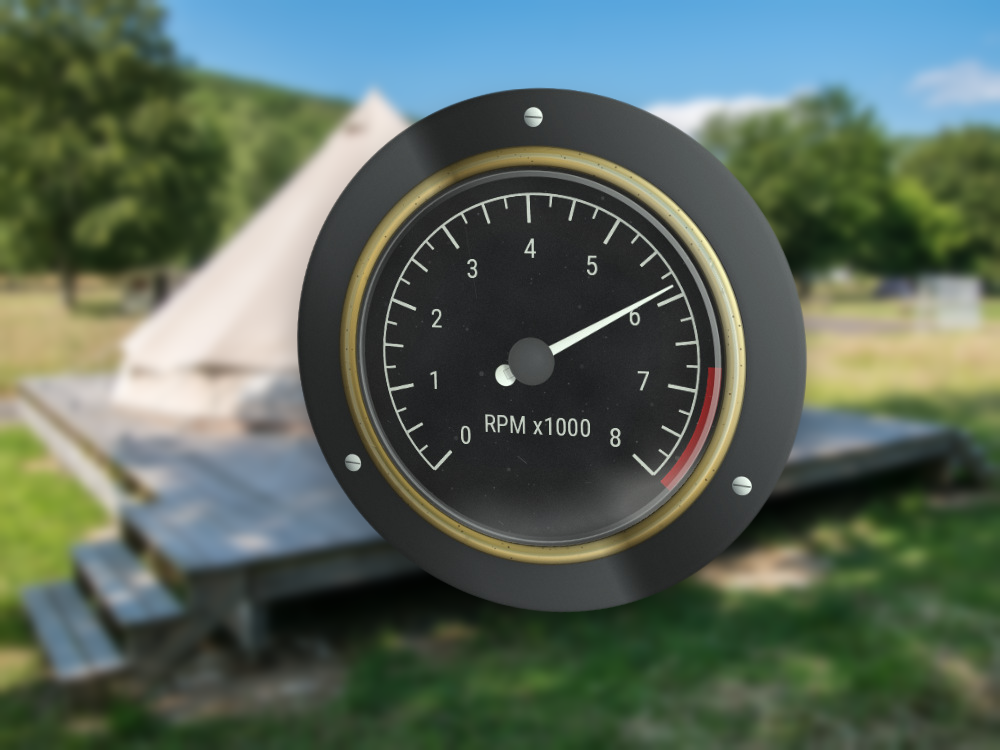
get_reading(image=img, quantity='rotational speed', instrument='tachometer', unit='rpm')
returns 5875 rpm
